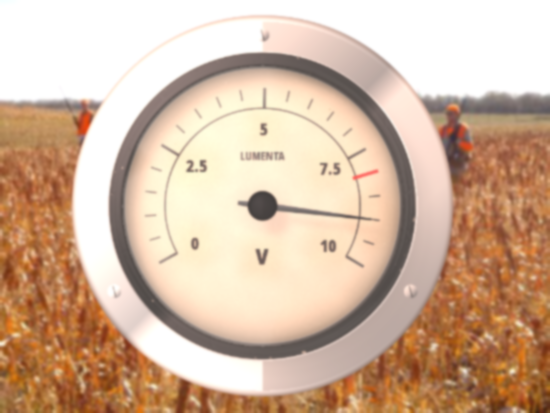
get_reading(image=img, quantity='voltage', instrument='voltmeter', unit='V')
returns 9 V
